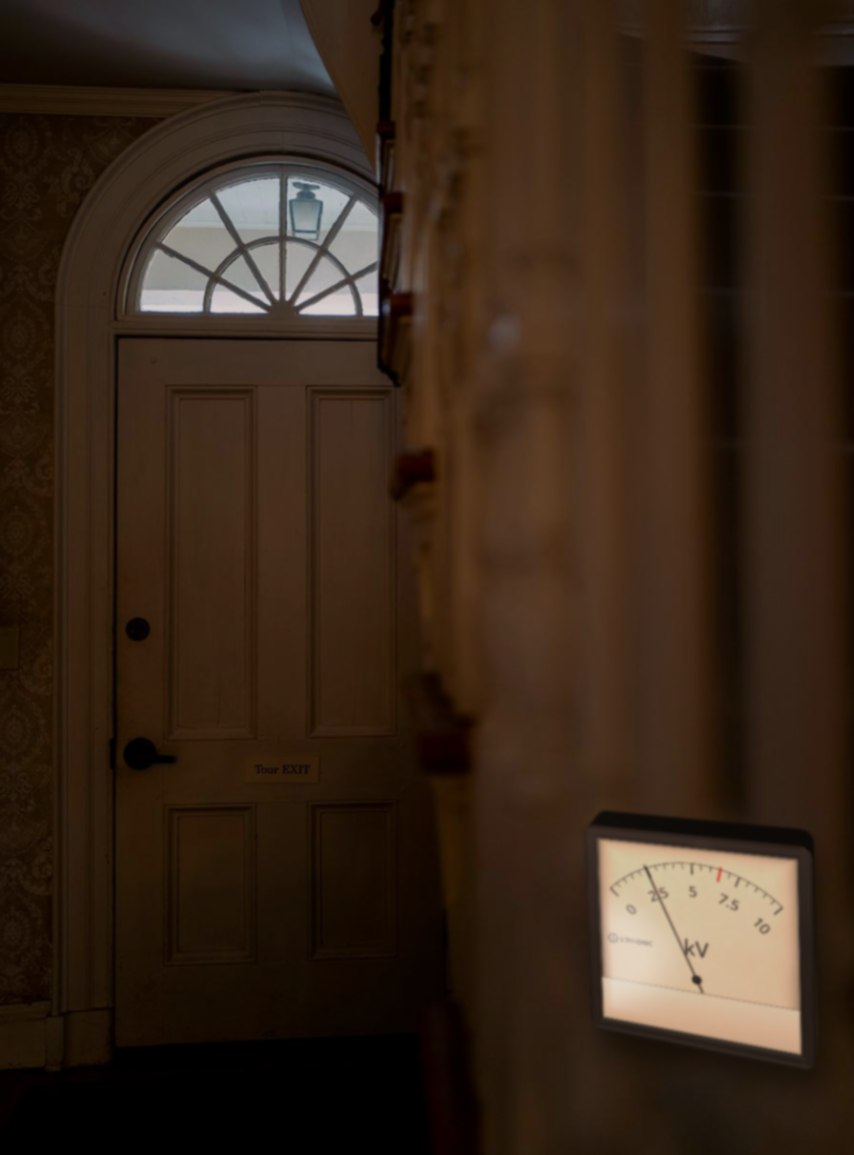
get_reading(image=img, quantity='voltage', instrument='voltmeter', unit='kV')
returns 2.5 kV
